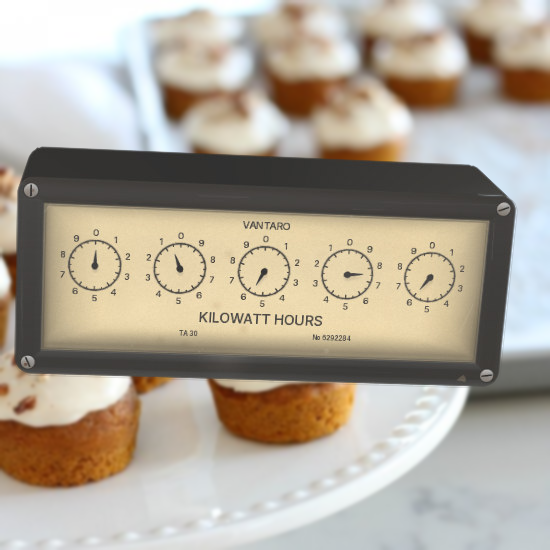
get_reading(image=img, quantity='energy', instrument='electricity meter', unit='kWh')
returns 576 kWh
